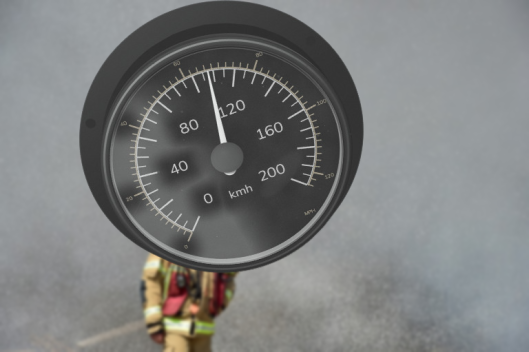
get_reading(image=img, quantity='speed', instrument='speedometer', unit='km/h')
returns 107.5 km/h
